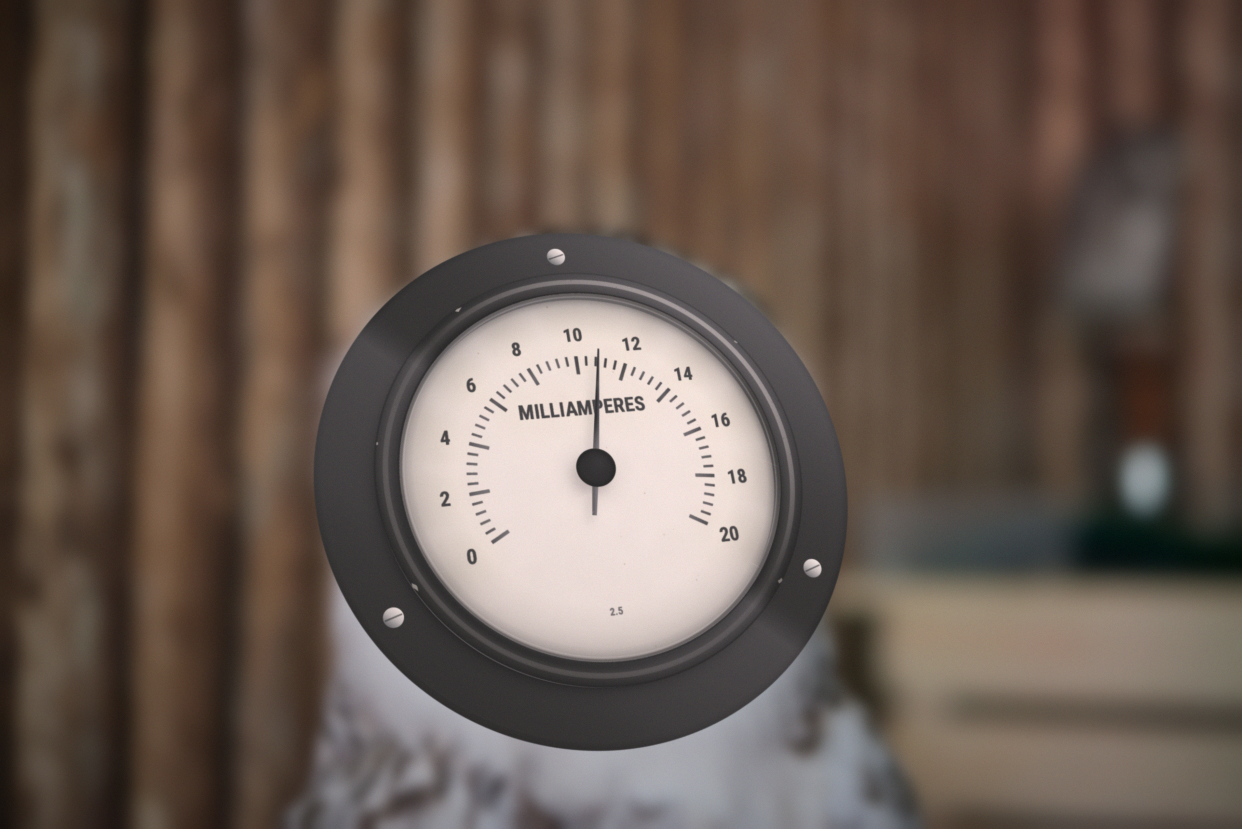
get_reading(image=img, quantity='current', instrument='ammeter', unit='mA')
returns 10.8 mA
